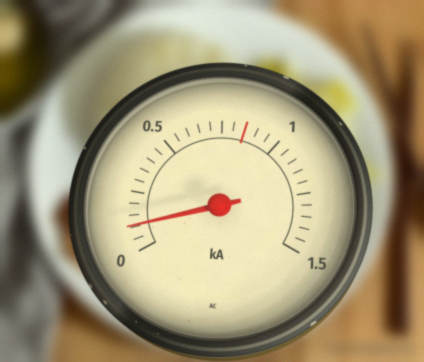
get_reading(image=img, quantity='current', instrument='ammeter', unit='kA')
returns 0.1 kA
